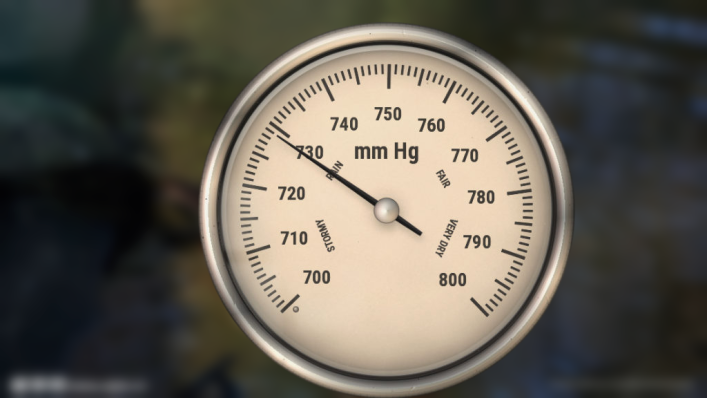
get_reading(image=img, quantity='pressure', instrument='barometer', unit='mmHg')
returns 729 mmHg
